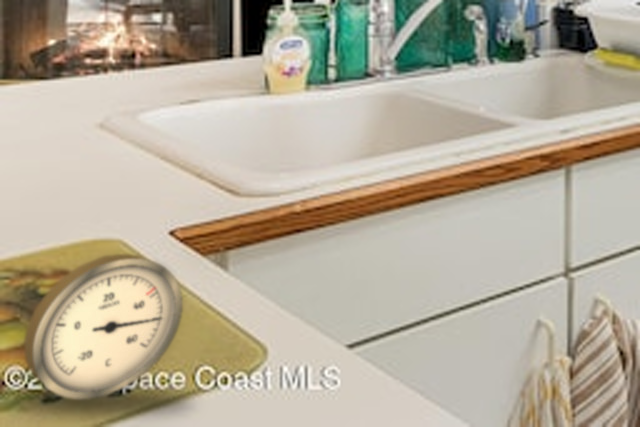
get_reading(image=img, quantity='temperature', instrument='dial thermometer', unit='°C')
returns 50 °C
